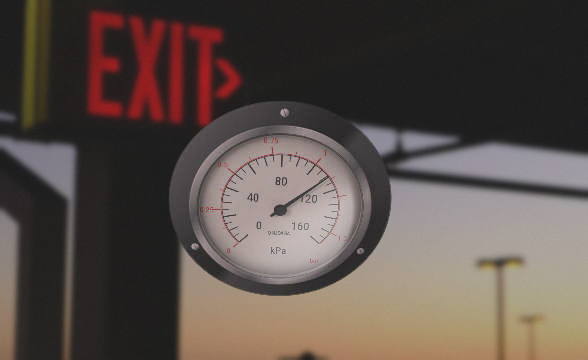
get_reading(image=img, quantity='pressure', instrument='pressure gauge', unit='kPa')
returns 110 kPa
